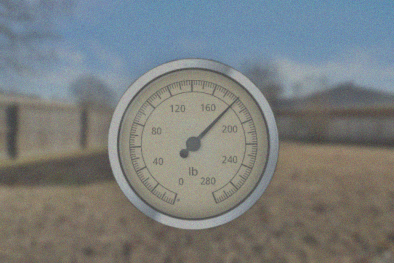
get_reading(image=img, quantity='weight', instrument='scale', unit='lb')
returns 180 lb
